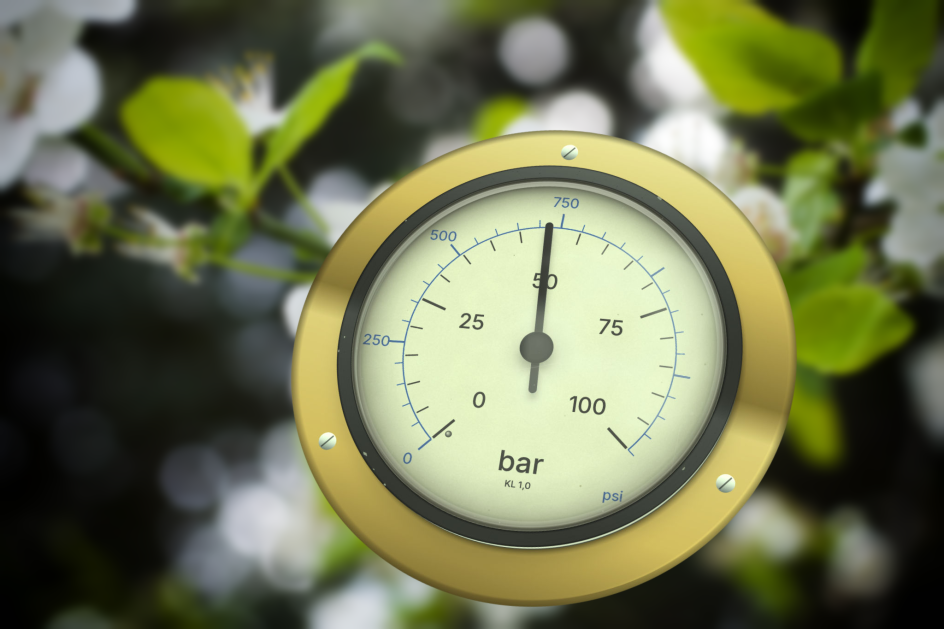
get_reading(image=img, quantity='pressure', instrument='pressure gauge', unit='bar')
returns 50 bar
